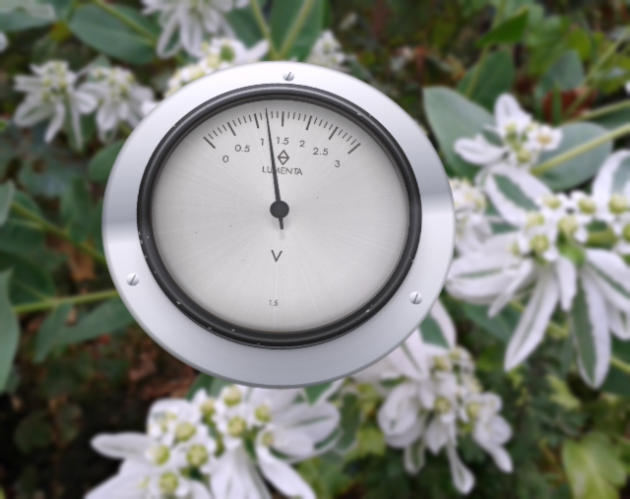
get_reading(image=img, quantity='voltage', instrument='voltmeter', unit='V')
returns 1.2 V
